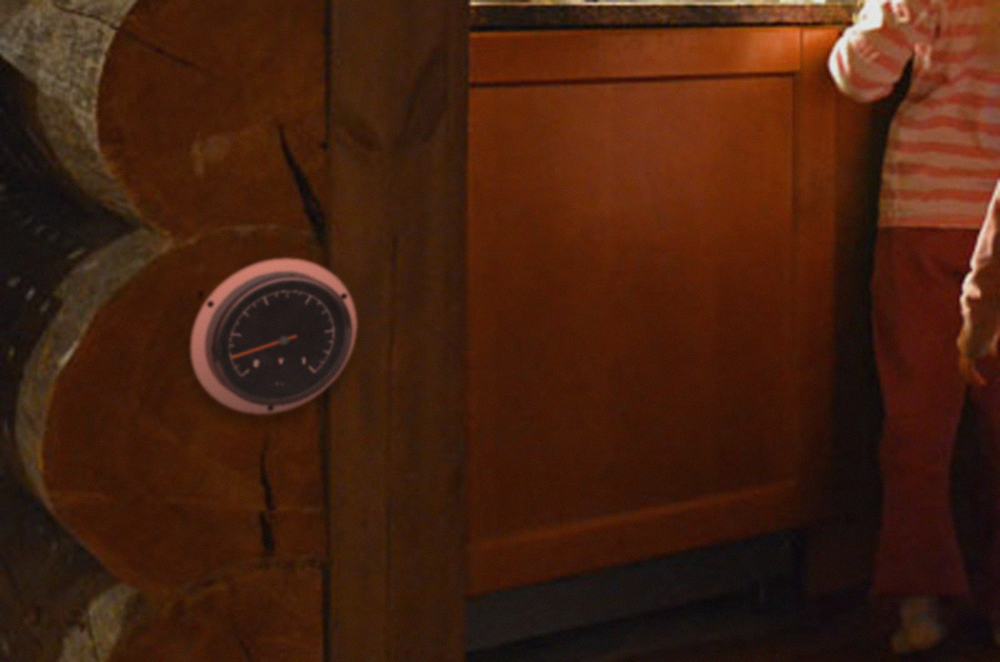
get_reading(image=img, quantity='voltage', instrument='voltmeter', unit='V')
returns 0.1 V
